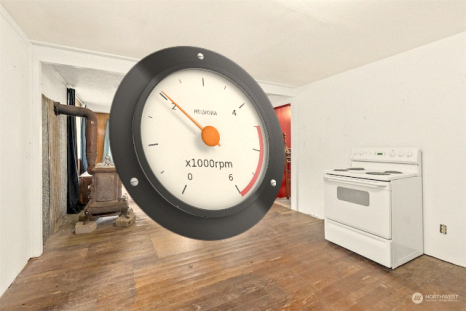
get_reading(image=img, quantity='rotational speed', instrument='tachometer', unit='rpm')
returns 2000 rpm
